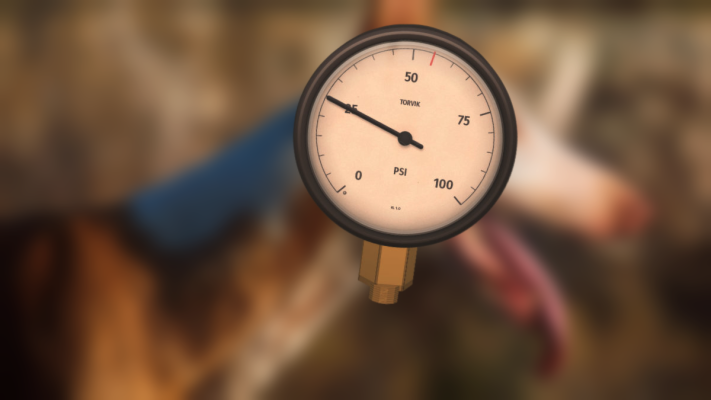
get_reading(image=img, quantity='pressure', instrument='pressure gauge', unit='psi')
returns 25 psi
